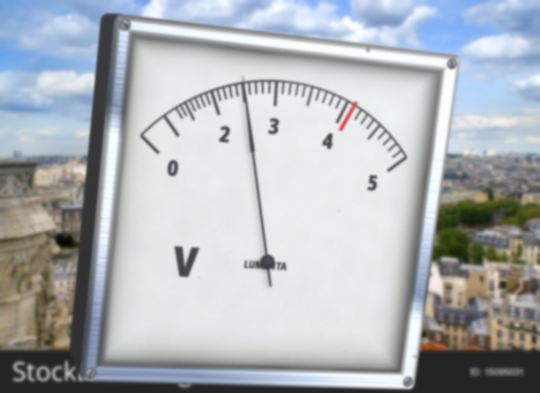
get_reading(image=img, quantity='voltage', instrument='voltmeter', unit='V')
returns 2.5 V
